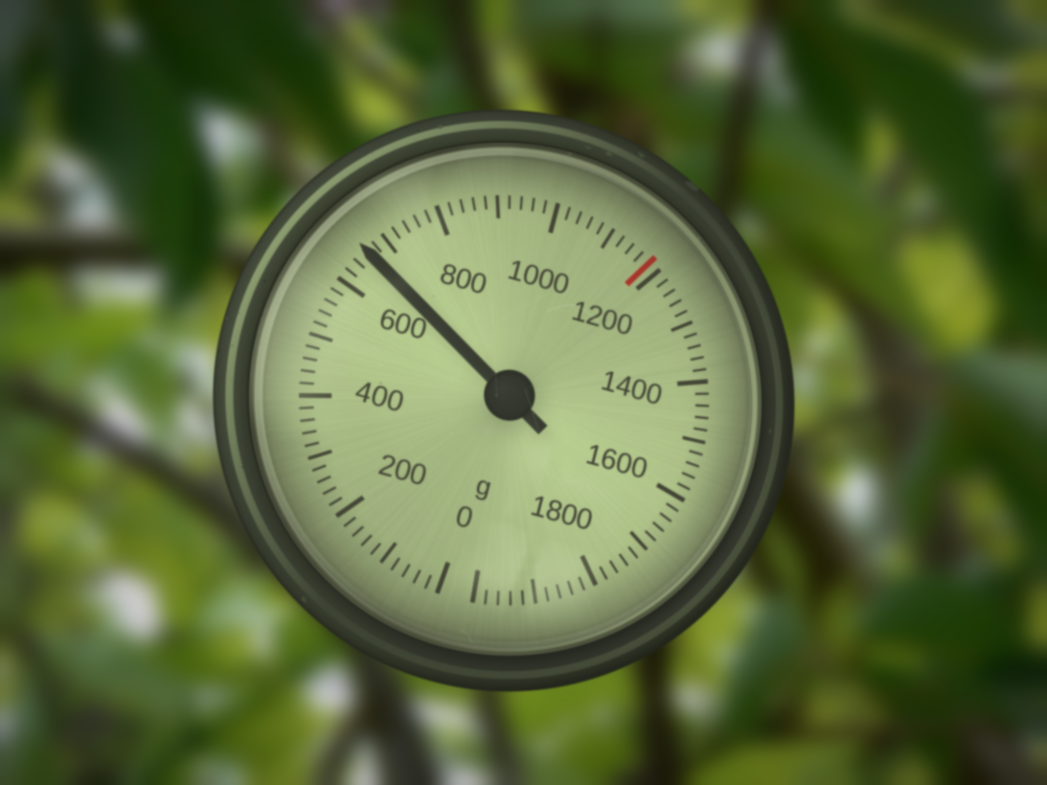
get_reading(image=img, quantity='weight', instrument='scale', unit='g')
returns 660 g
